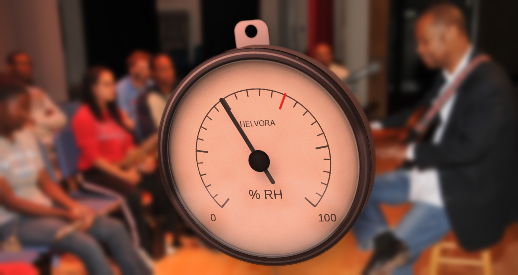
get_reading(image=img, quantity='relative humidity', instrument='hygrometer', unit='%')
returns 40 %
